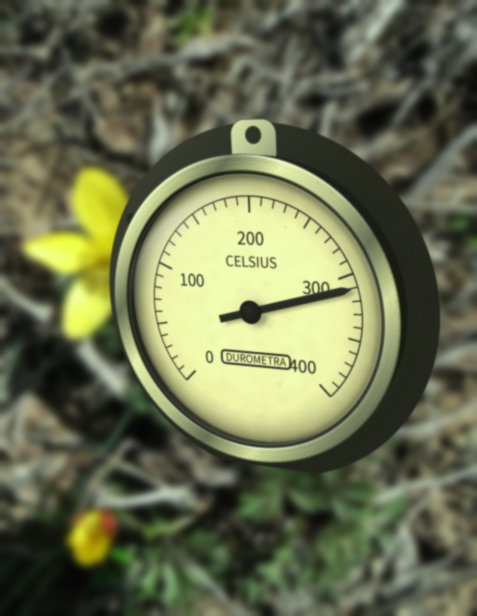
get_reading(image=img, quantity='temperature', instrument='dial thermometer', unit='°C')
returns 310 °C
